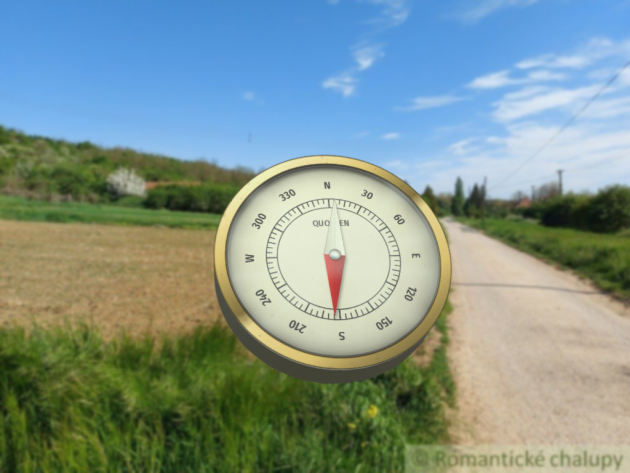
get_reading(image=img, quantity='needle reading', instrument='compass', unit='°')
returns 185 °
